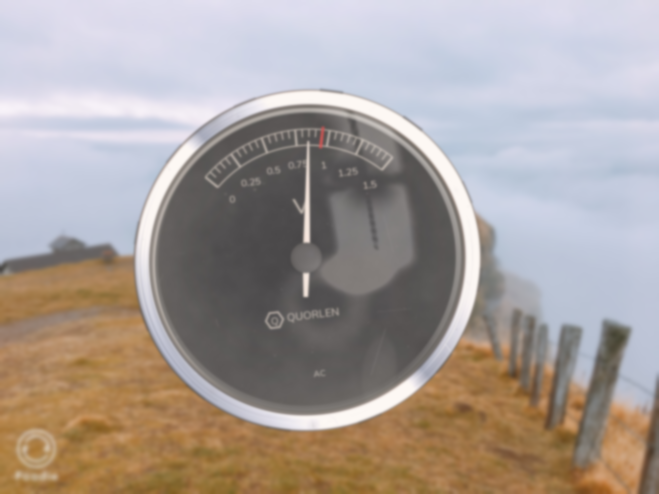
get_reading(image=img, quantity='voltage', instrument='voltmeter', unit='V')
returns 0.85 V
